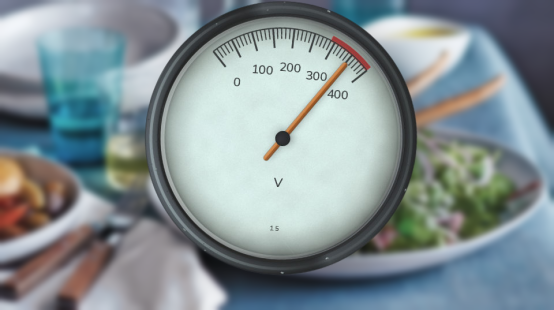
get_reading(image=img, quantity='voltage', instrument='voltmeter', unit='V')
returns 350 V
